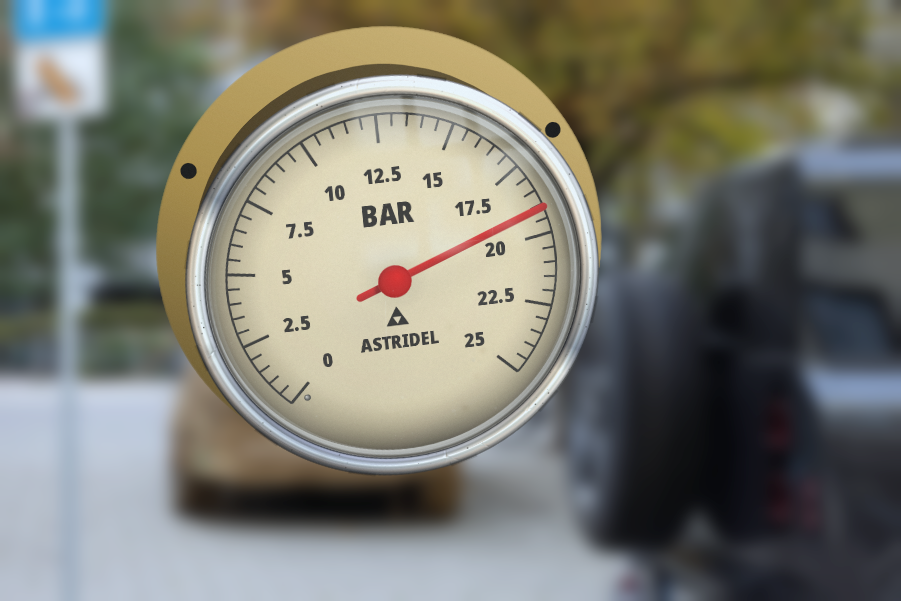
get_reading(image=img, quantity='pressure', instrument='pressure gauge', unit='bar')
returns 19 bar
